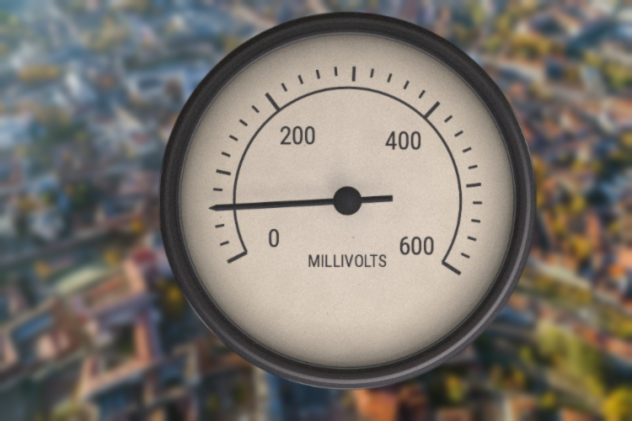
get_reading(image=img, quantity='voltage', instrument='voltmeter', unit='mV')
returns 60 mV
